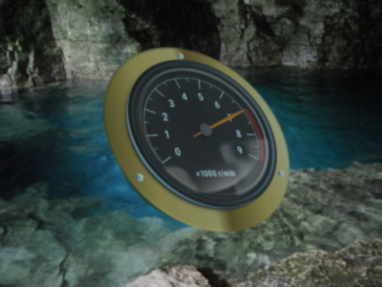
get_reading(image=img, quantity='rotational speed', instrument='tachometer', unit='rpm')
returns 7000 rpm
